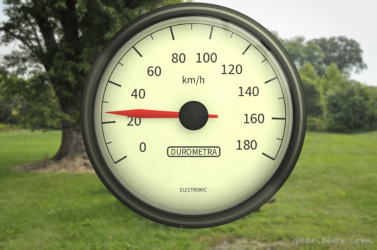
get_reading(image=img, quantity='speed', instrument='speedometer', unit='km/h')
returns 25 km/h
